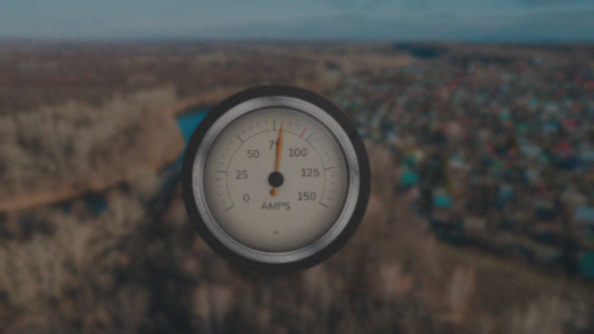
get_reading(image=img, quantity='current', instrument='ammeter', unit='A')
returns 80 A
